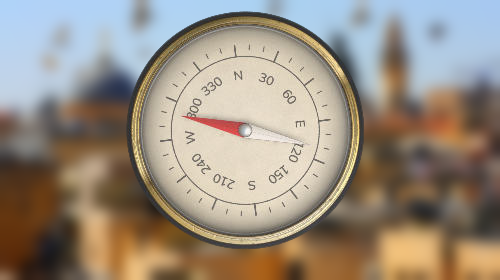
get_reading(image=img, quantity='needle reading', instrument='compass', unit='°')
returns 290 °
